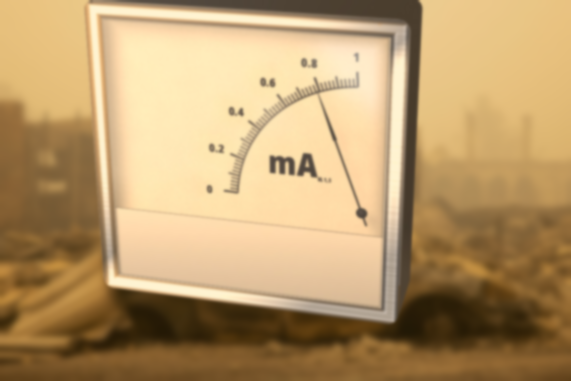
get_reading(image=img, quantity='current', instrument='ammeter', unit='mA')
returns 0.8 mA
